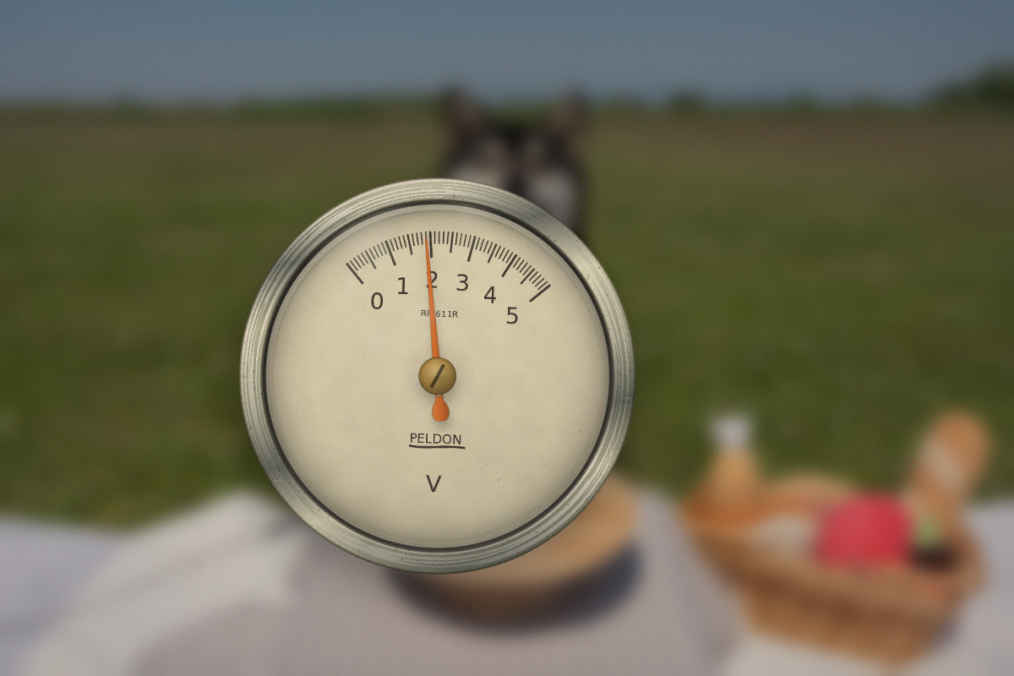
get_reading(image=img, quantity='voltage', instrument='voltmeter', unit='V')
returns 1.9 V
